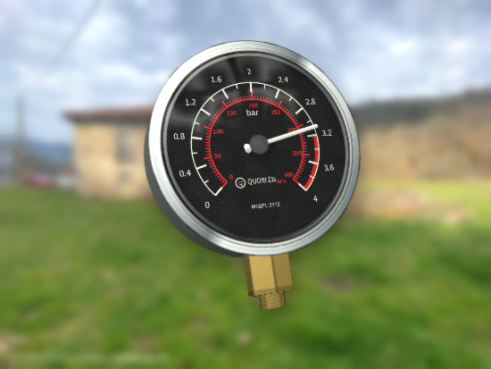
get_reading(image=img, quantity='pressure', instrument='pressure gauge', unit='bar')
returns 3.1 bar
